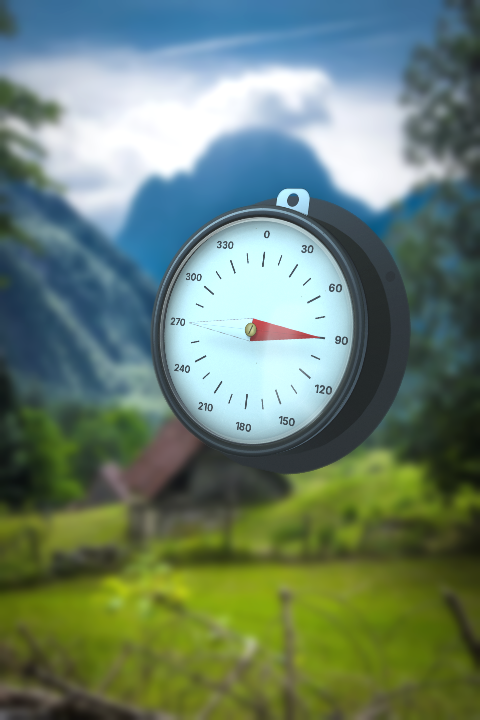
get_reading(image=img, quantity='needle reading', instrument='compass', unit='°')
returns 90 °
